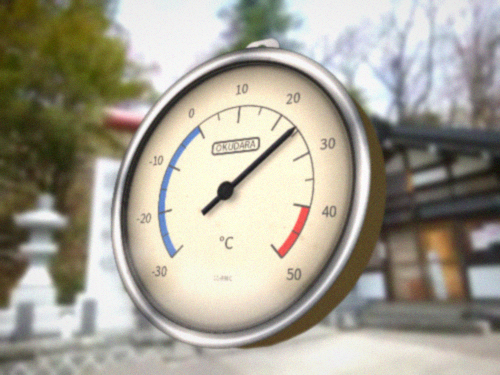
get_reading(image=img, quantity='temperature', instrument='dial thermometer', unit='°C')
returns 25 °C
